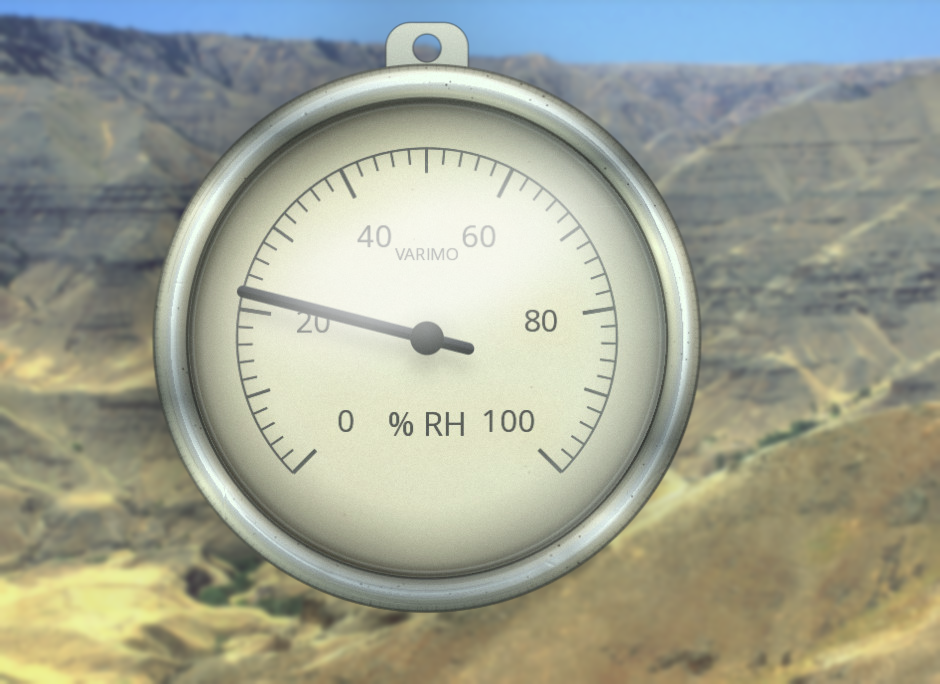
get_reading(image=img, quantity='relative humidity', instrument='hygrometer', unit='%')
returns 22 %
